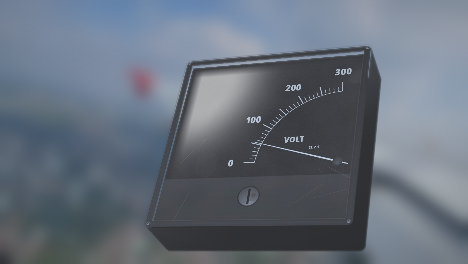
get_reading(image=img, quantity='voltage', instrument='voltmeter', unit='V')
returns 50 V
